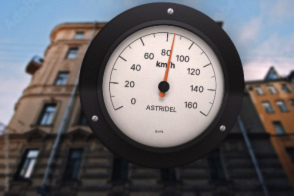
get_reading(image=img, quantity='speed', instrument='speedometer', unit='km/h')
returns 85 km/h
